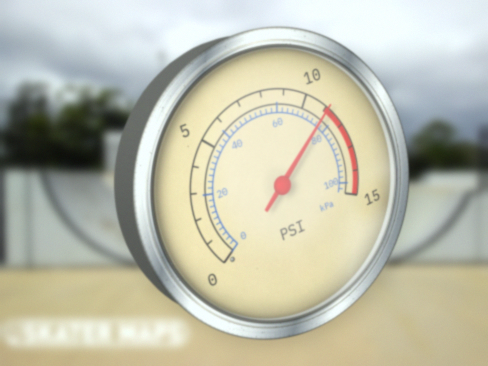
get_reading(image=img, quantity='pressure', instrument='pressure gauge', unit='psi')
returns 11 psi
